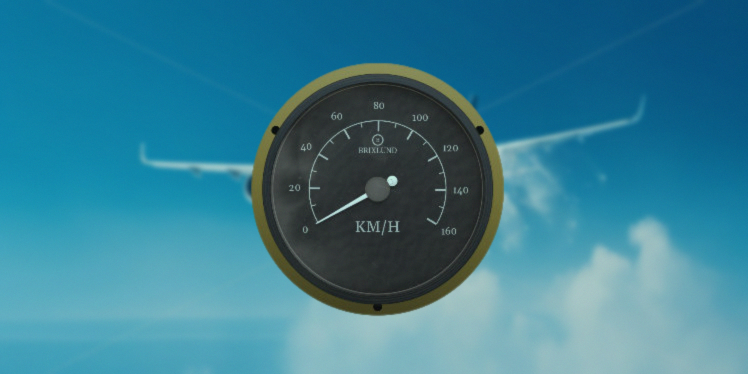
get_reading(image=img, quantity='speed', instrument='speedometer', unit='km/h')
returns 0 km/h
